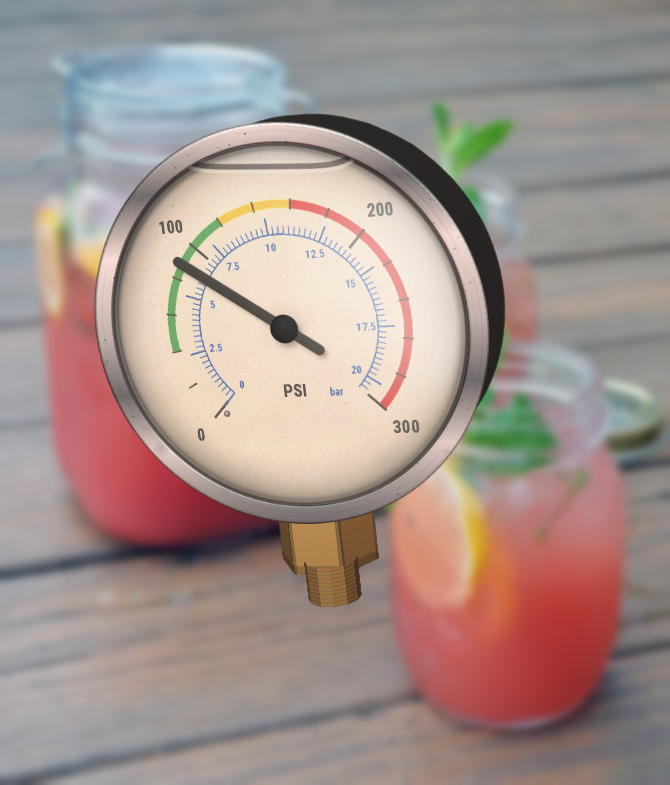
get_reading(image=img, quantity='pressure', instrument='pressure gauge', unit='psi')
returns 90 psi
